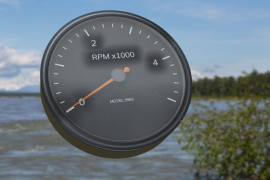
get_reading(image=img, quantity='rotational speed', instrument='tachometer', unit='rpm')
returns 0 rpm
